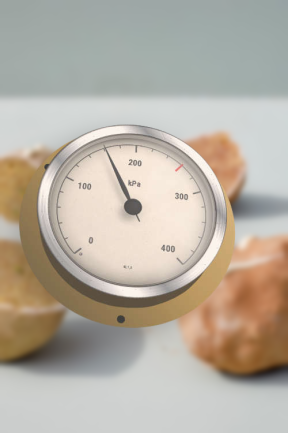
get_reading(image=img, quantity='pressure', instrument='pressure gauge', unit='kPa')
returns 160 kPa
